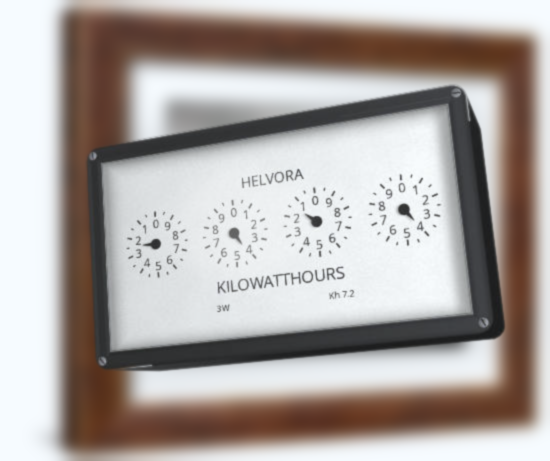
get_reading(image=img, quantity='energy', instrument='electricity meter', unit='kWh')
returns 2414 kWh
